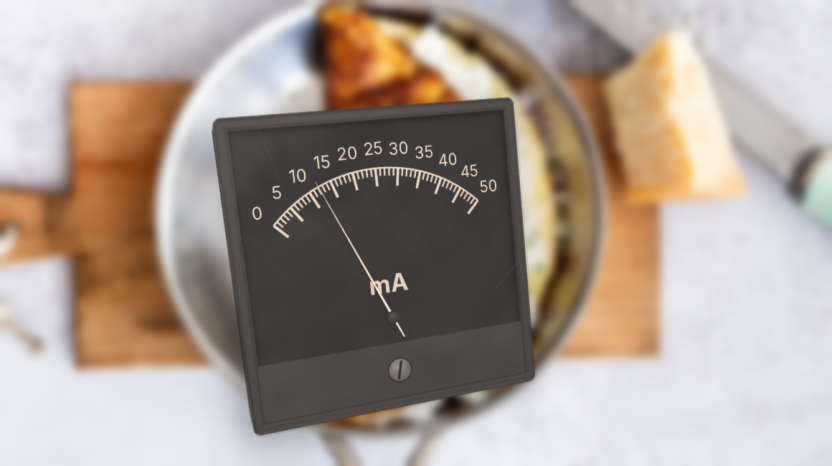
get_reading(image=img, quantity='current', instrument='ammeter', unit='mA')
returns 12 mA
